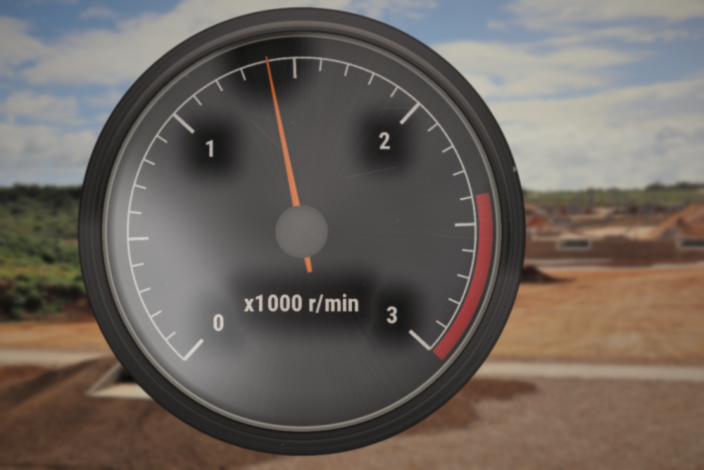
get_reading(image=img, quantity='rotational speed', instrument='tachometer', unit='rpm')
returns 1400 rpm
